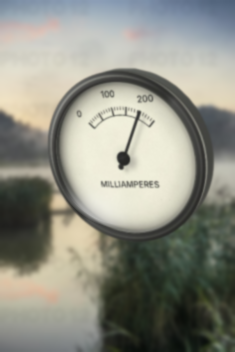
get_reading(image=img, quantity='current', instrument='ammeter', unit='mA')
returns 200 mA
